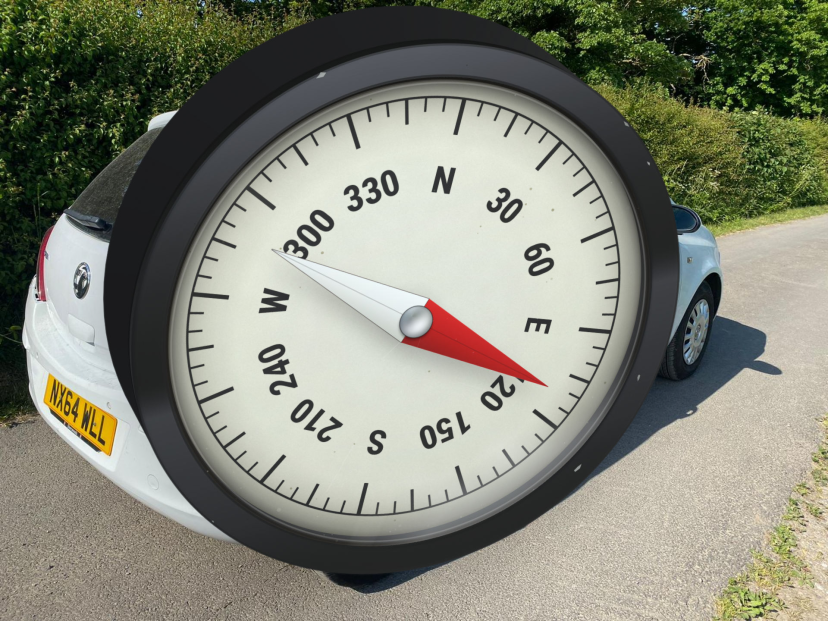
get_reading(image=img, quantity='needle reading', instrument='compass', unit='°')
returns 110 °
